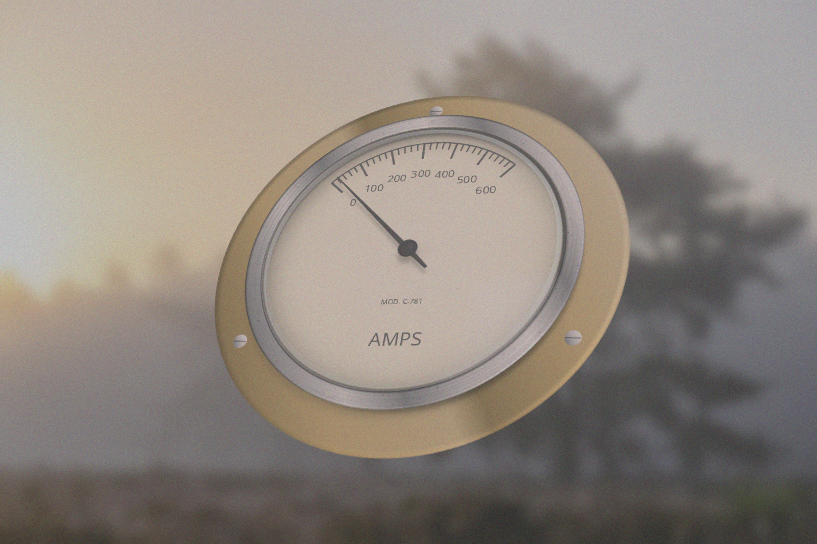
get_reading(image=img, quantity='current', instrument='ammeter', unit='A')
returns 20 A
